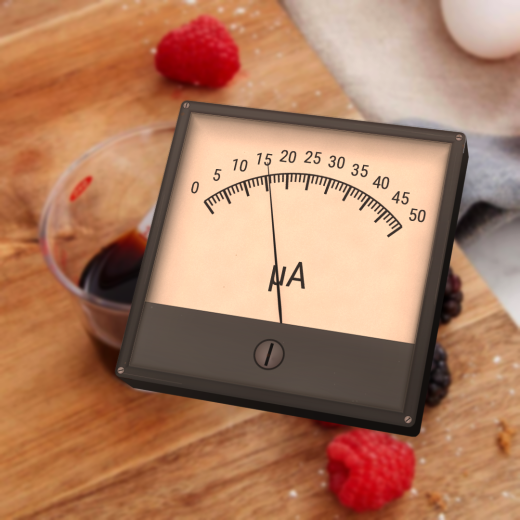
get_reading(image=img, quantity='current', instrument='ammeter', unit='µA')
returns 16 µA
